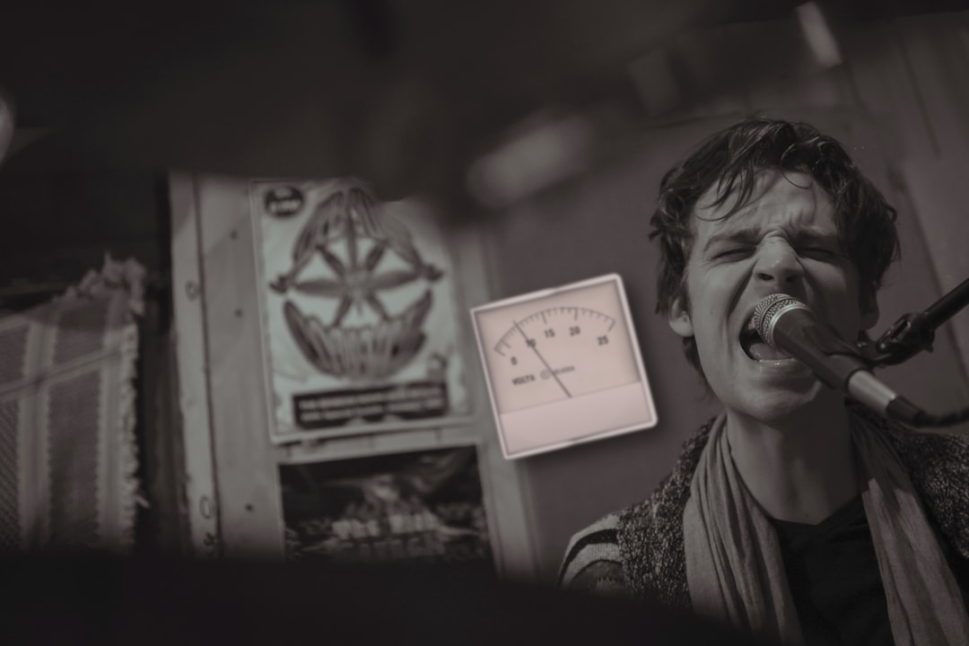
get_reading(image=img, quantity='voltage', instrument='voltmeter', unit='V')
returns 10 V
